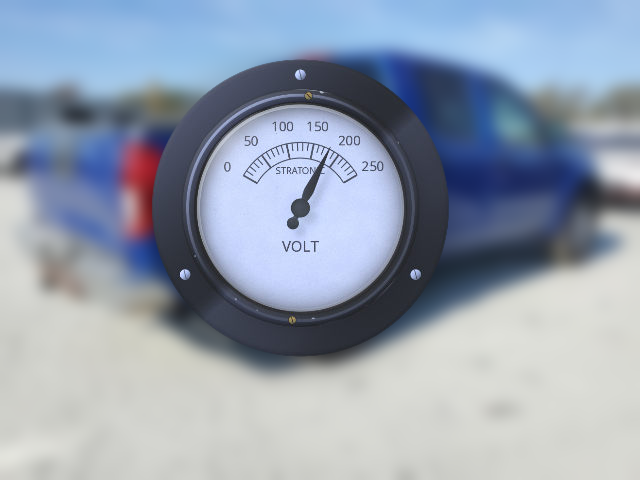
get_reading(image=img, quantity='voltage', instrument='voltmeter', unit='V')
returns 180 V
